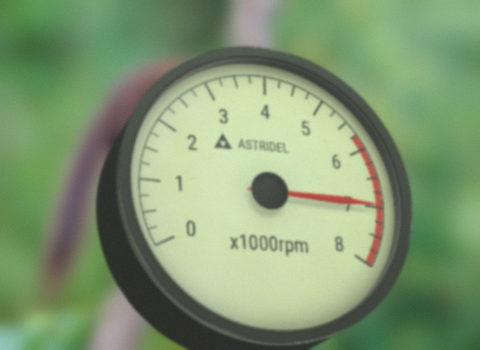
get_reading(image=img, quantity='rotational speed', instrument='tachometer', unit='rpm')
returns 7000 rpm
